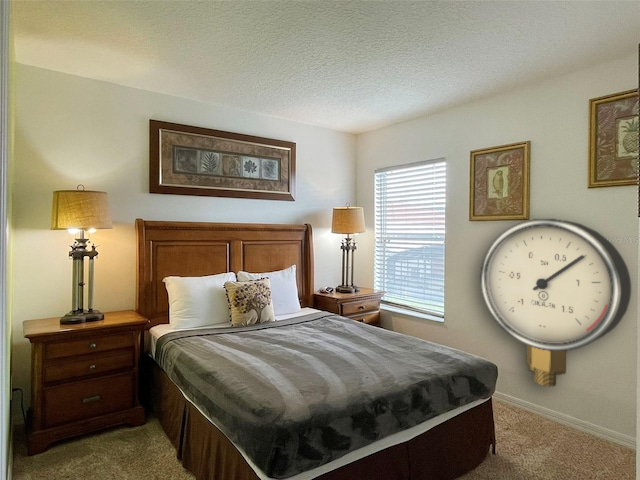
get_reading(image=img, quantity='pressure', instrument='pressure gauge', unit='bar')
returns 0.7 bar
